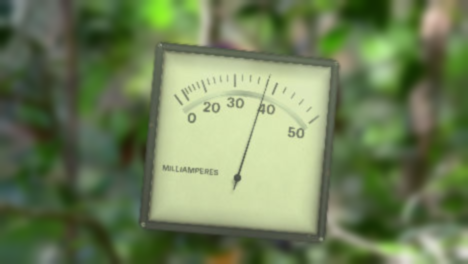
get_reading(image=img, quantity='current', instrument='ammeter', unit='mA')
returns 38 mA
